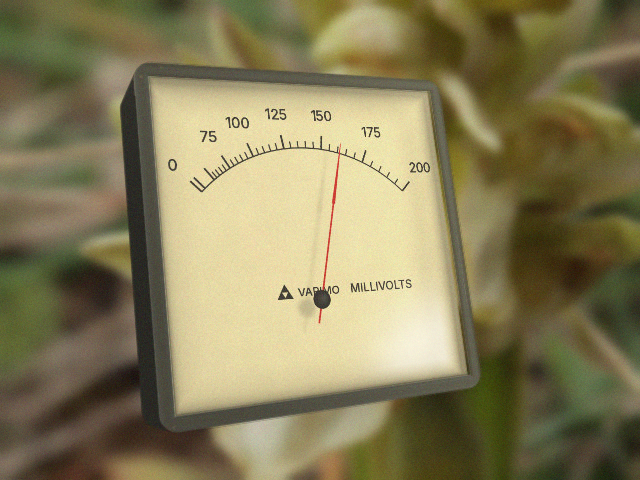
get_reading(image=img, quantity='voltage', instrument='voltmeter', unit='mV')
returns 160 mV
